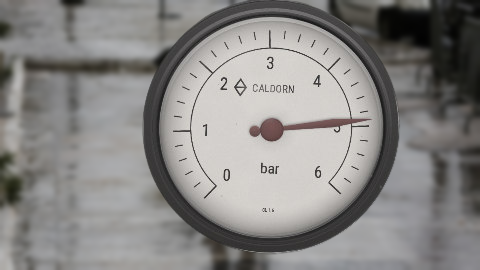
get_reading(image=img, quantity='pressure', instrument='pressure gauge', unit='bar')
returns 4.9 bar
